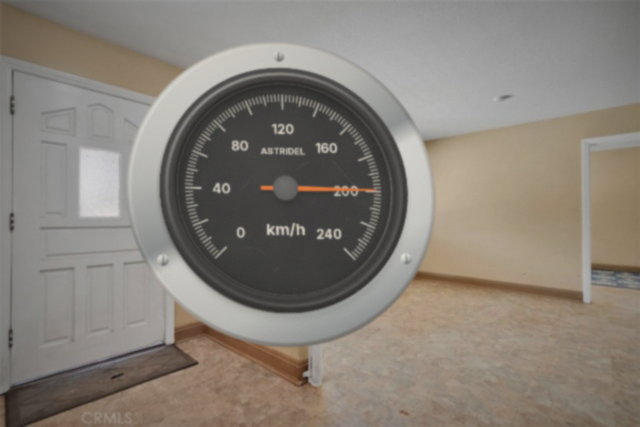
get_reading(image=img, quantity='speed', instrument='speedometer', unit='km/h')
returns 200 km/h
